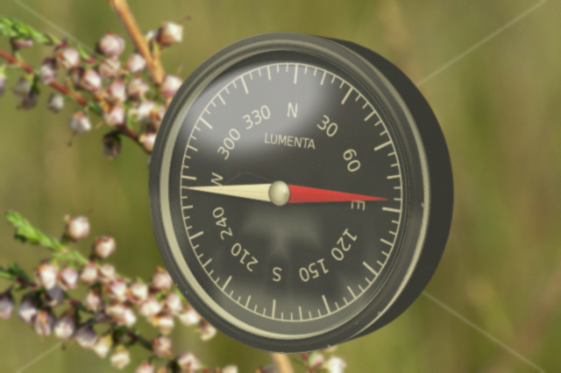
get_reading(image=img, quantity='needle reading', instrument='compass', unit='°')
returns 85 °
